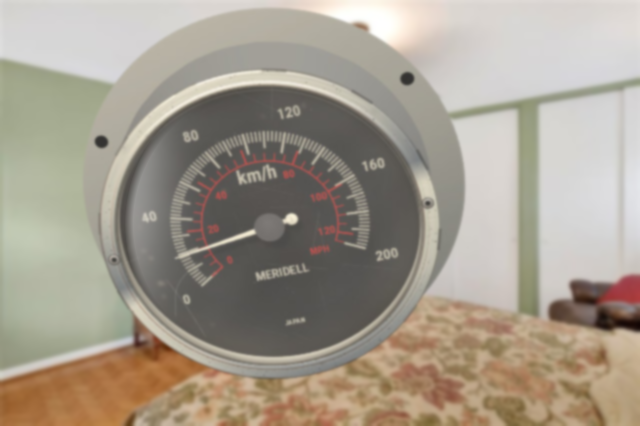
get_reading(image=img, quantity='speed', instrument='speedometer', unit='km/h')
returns 20 km/h
